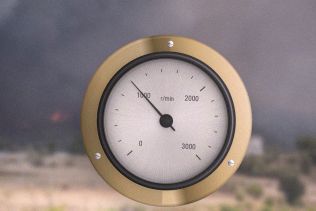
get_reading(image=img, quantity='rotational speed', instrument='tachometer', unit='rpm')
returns 1000 rpm
